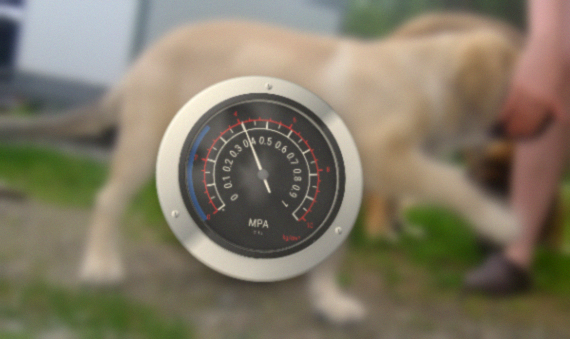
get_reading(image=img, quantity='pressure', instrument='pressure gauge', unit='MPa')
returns 0.4 MPa
